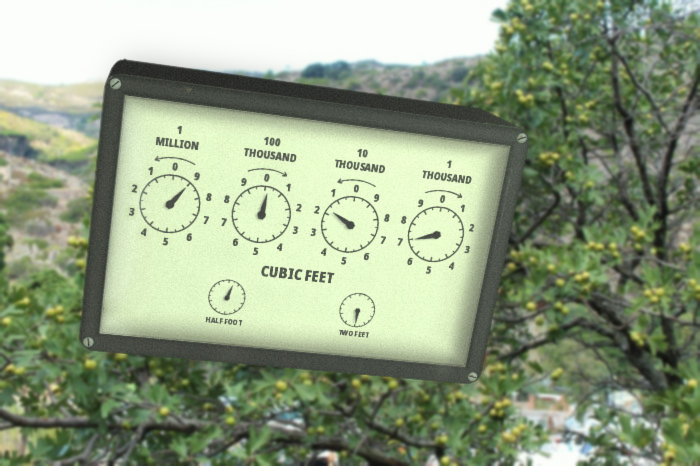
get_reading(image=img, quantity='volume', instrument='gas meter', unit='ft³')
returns 901700 ft³
